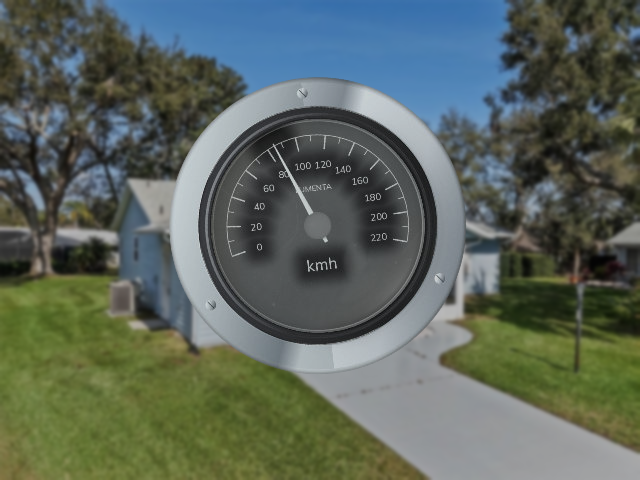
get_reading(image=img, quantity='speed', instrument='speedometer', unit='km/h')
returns 85 km/h
